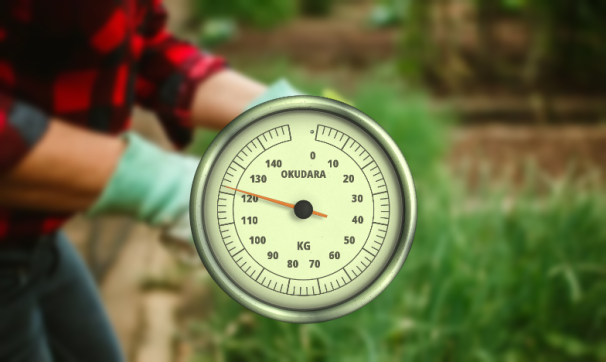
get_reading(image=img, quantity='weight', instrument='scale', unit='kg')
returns 122 kg
